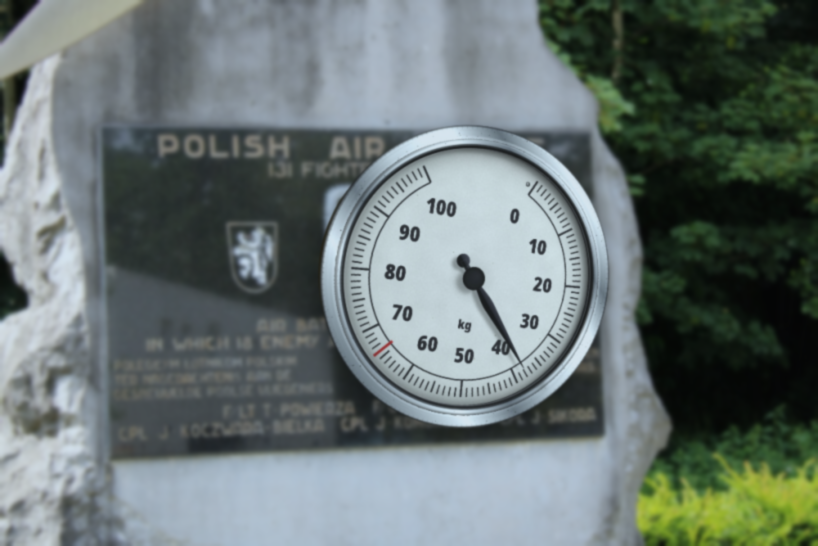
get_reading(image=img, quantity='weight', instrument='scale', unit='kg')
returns 38 kg
